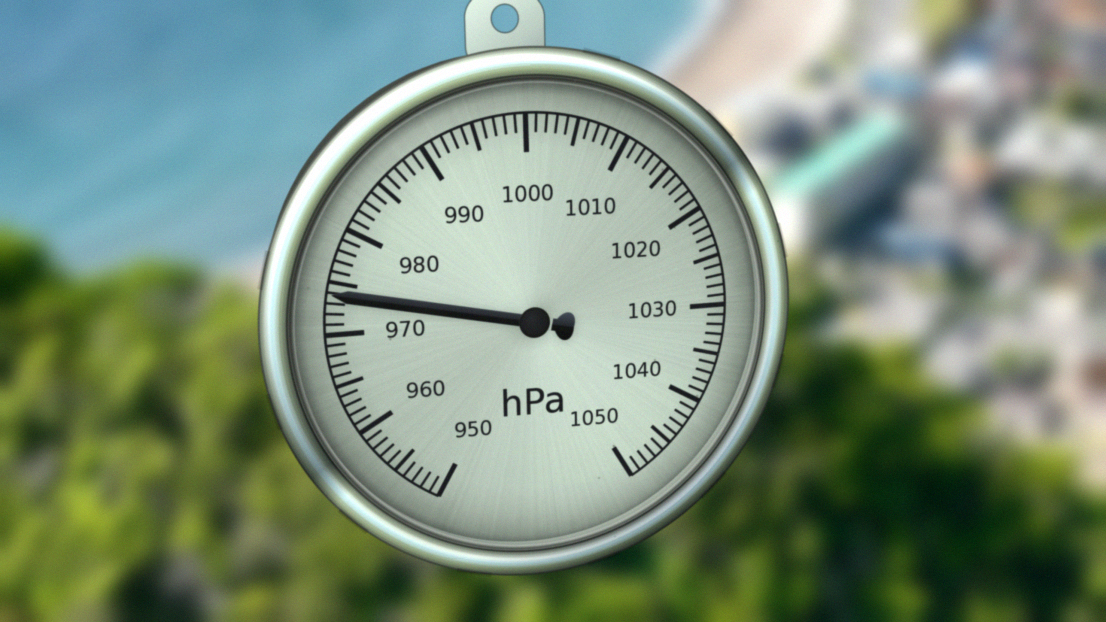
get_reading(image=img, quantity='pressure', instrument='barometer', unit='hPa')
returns 974 hPa
